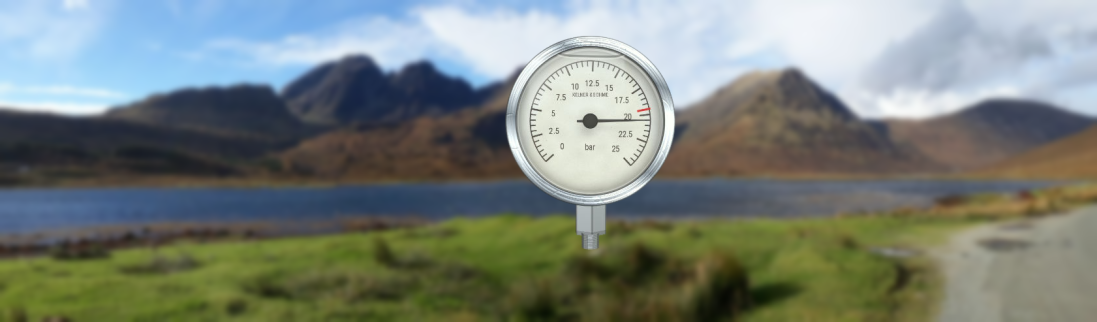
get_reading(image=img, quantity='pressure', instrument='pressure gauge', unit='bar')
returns 20.5 bar
